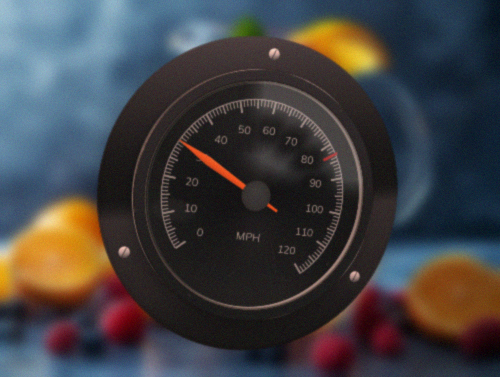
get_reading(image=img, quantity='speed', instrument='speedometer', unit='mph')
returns 30 mph
